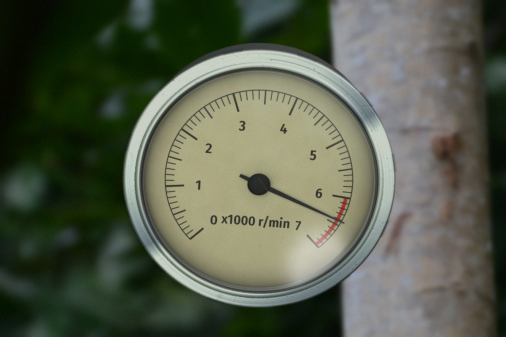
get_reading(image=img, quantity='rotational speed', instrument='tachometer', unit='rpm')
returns 6400 rpm
